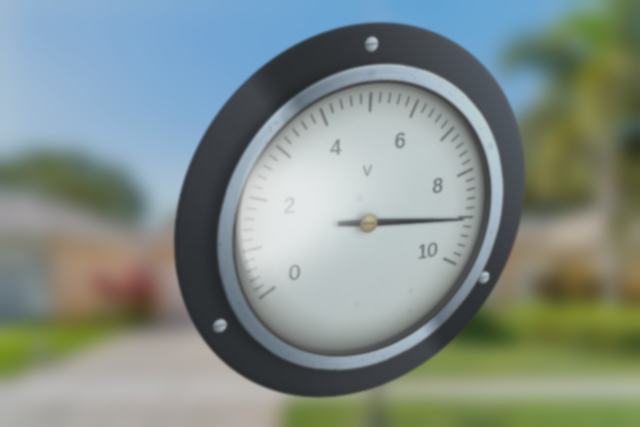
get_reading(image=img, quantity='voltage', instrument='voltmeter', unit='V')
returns 9 V
